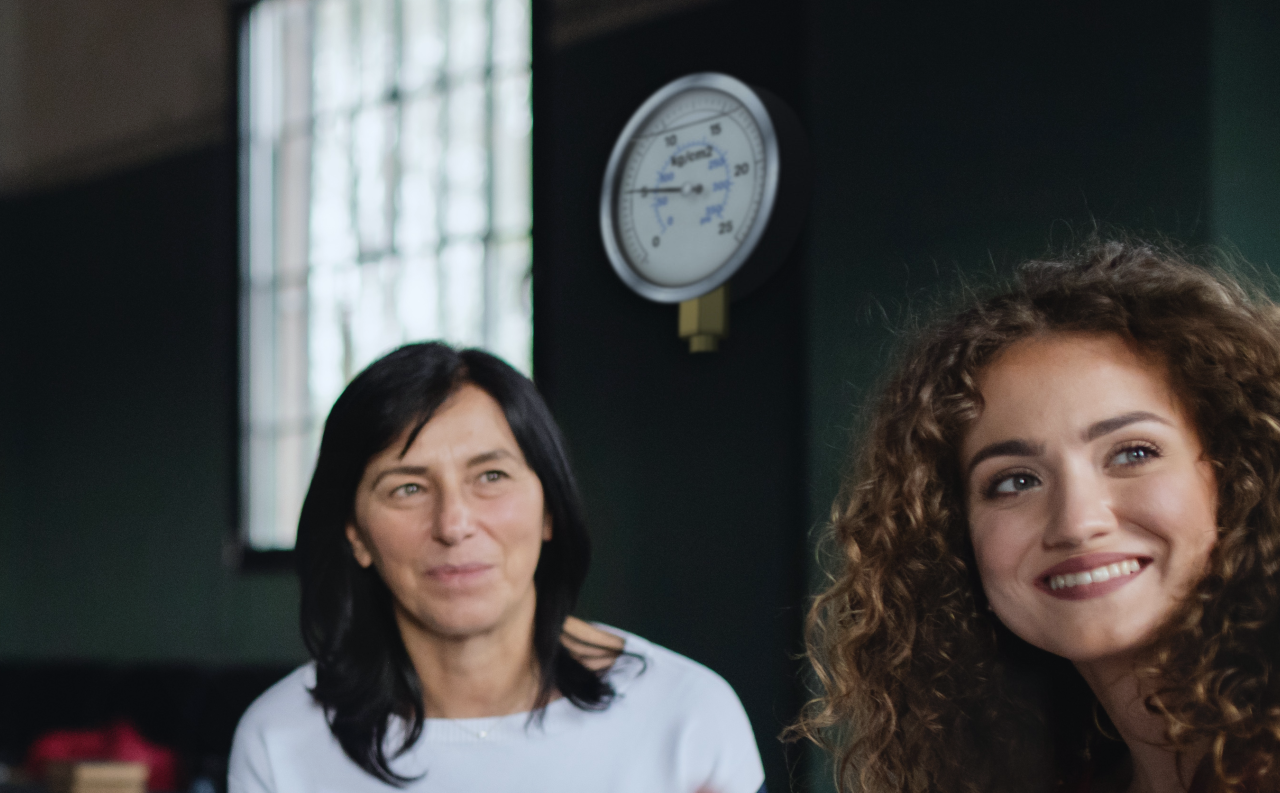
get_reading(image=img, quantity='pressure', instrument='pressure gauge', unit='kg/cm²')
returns 5 kg/cm²
